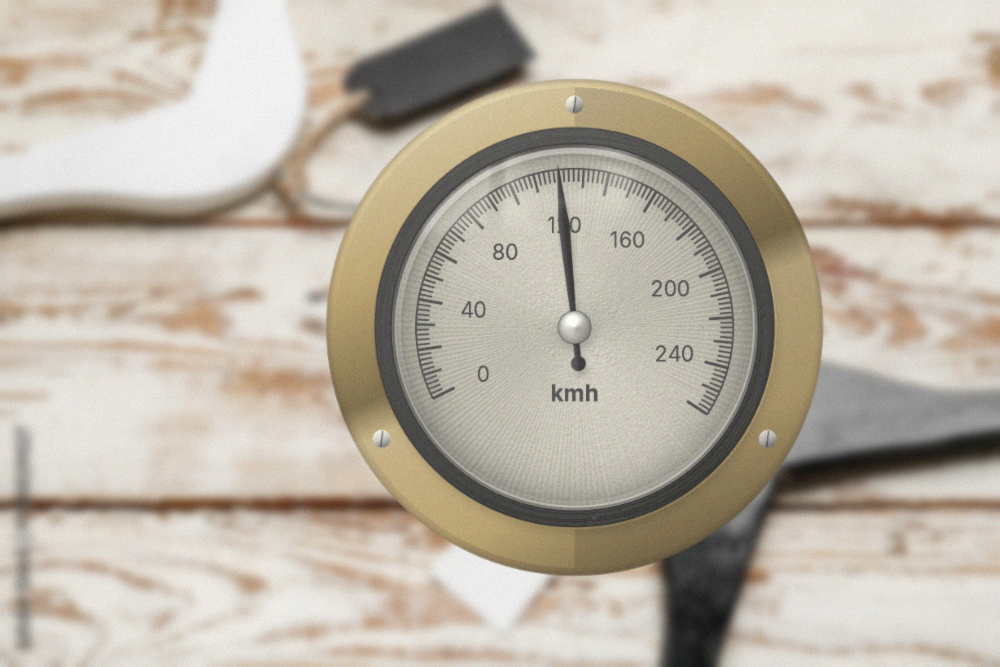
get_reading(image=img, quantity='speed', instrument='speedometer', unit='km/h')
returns 120 km/h
